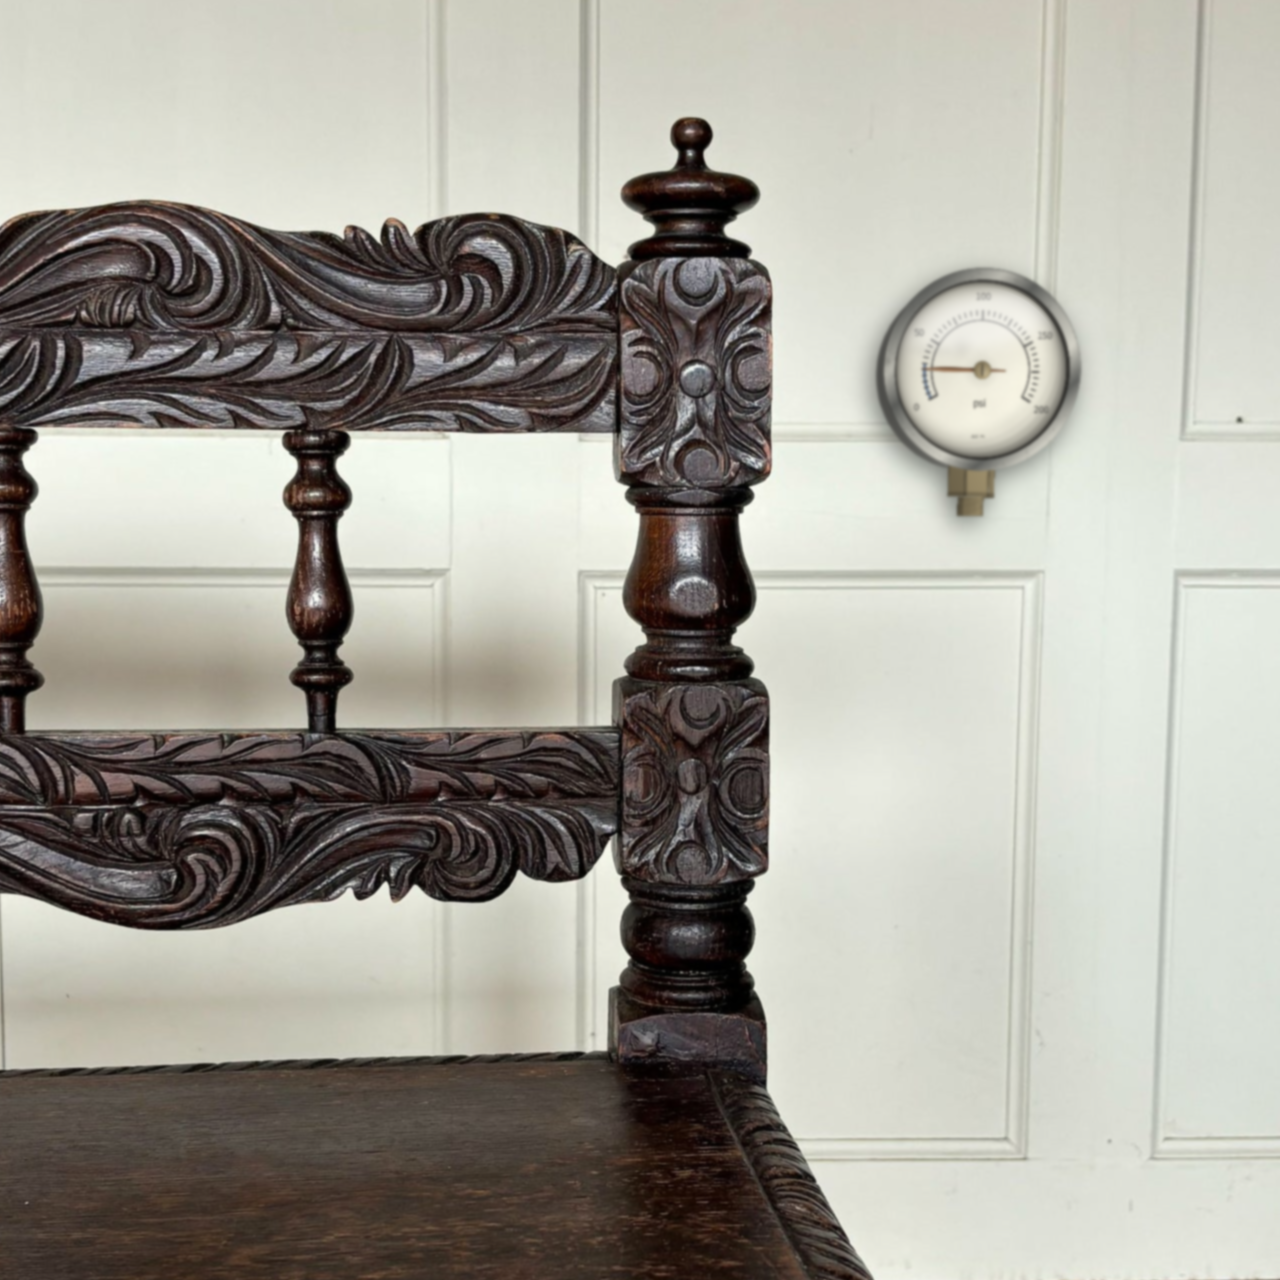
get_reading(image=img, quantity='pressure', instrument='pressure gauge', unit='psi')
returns 25 psi
